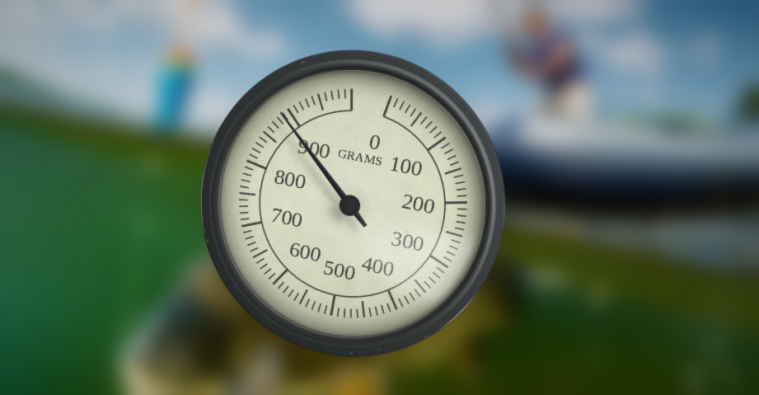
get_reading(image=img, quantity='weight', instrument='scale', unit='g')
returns 890 g
